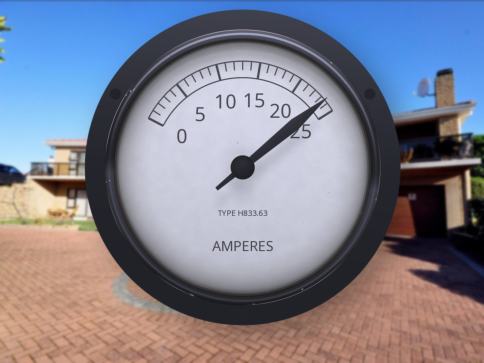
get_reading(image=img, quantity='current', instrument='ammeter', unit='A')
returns 23.5 A
